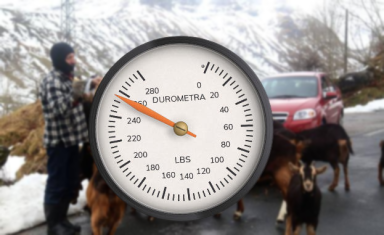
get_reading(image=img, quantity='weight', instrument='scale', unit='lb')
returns 256 lb
